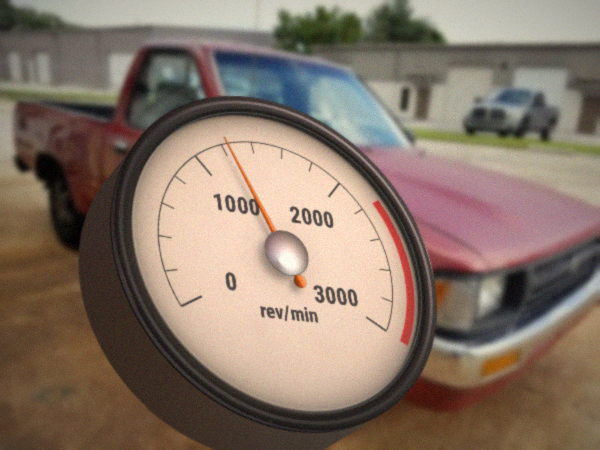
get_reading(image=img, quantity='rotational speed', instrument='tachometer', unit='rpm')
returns 1200 rpm
